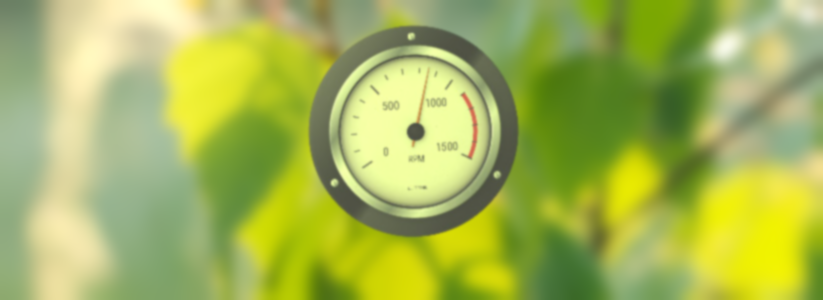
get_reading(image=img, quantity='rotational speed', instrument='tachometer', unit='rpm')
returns 850 rpm
